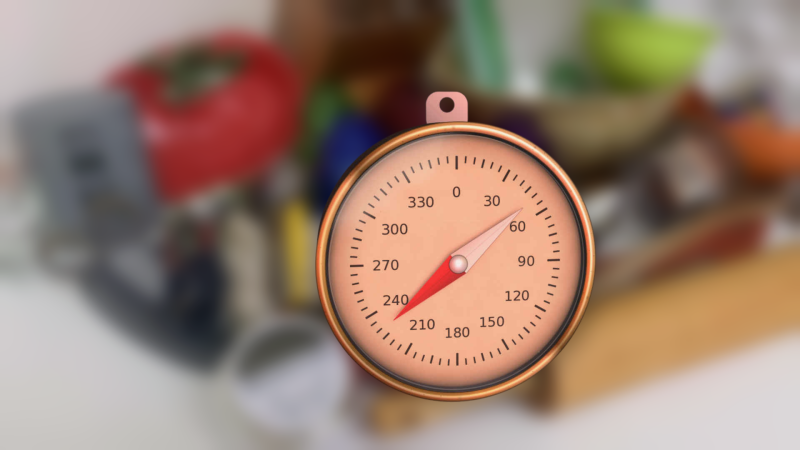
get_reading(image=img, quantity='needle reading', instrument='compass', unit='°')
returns 230 °
